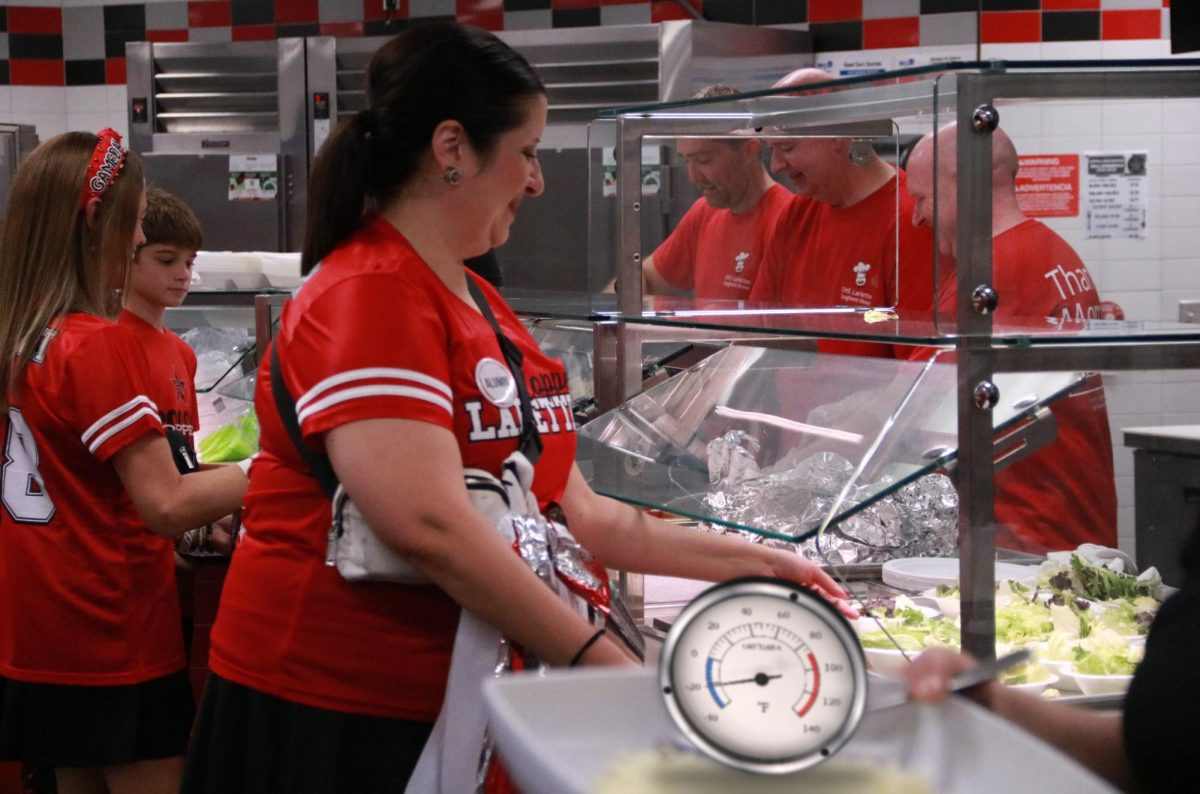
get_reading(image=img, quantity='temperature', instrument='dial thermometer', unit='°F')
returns -20 °F
